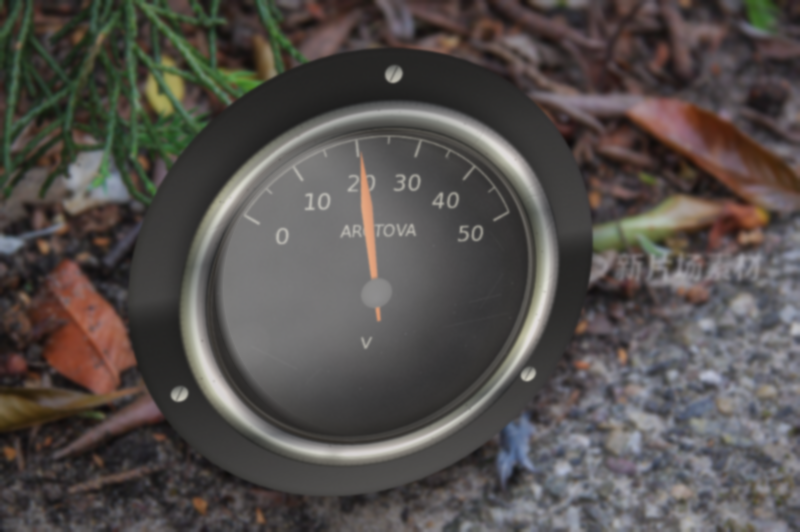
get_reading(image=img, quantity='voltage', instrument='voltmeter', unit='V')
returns 20 V
